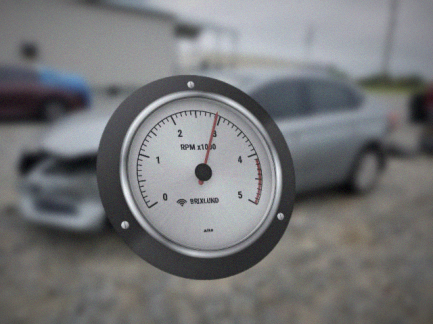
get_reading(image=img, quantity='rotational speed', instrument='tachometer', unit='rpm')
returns 2900 rpm
